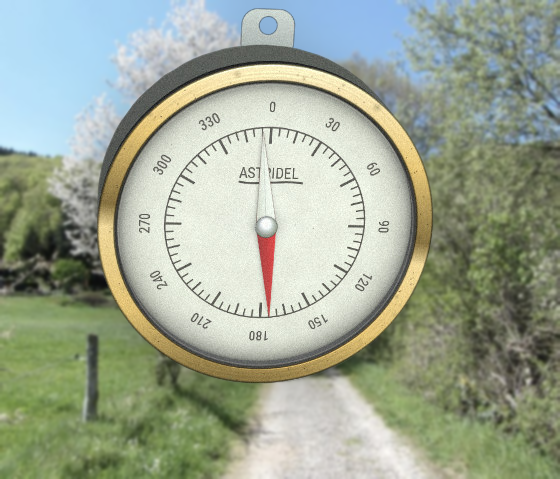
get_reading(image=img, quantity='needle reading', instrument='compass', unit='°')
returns 175 °
